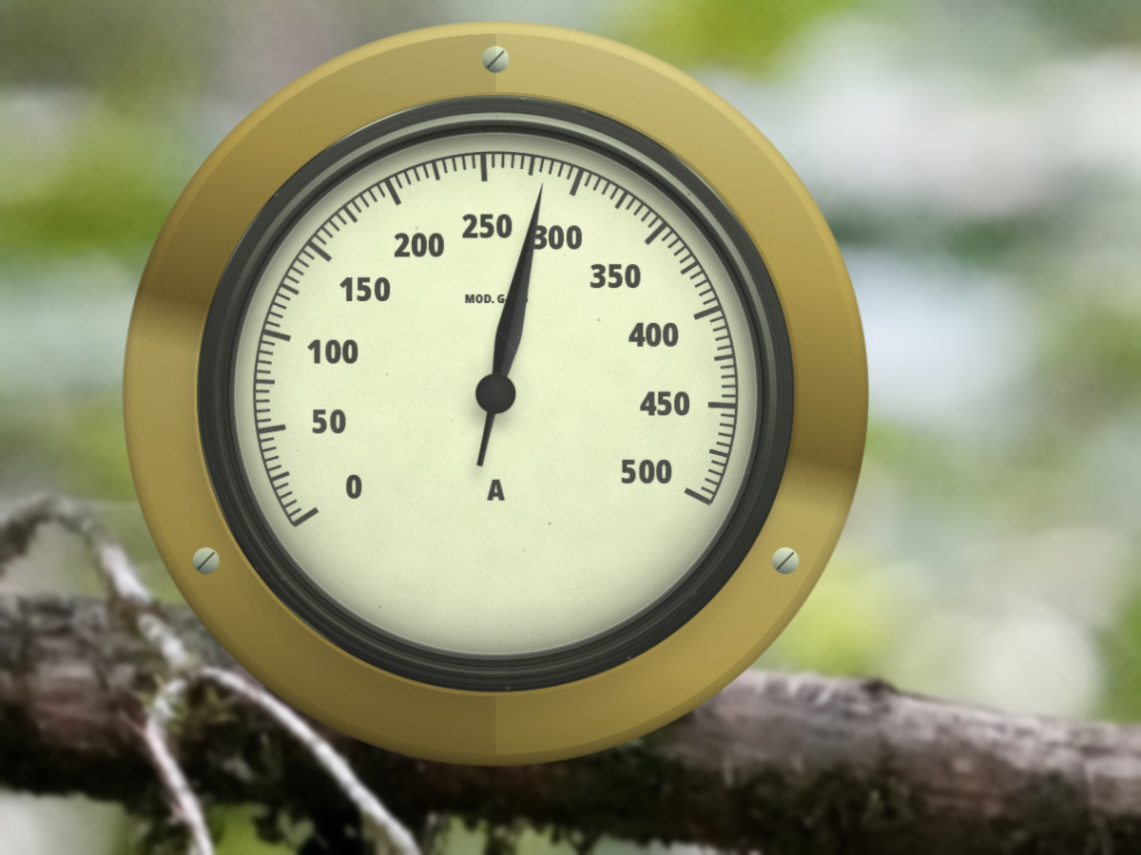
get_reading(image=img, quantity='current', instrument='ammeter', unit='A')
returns 282.5 A
